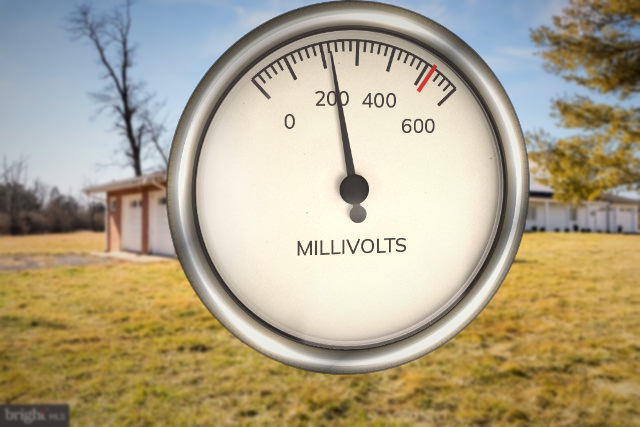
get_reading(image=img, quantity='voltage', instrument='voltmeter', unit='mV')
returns 220 mV
